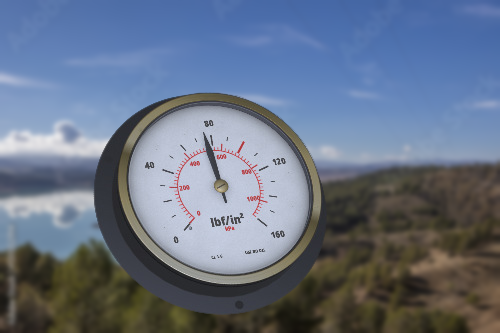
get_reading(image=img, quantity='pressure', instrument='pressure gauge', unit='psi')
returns 75 psi
